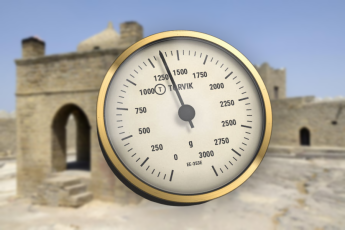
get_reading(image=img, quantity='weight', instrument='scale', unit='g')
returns 1350 g
